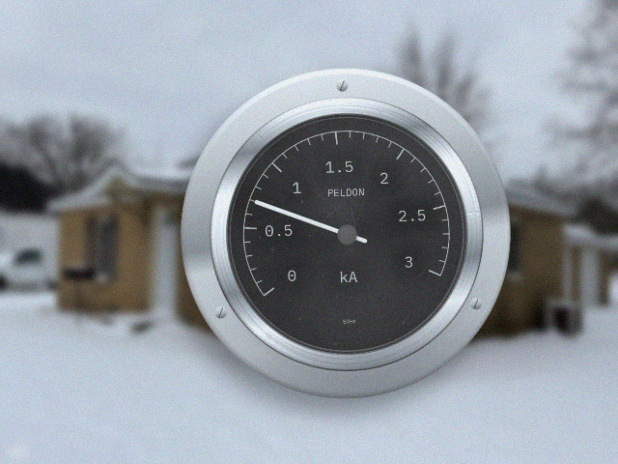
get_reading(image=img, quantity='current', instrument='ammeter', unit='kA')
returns 0.7 kA
